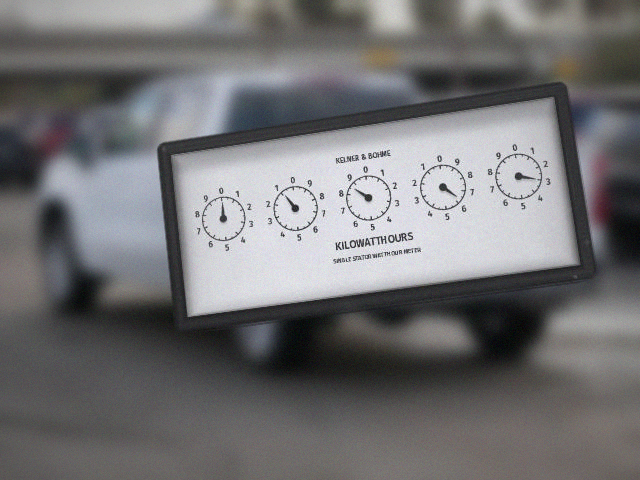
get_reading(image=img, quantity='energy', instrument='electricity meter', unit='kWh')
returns 863 kWh
